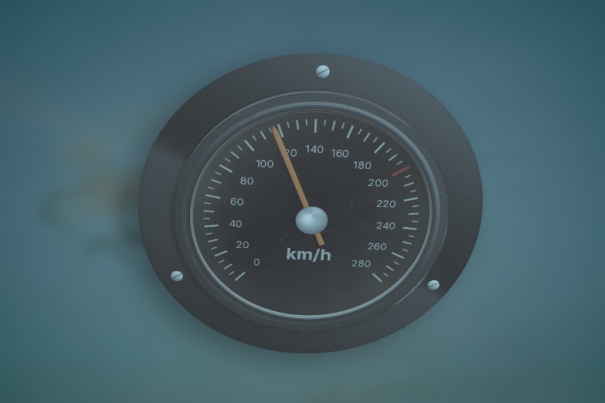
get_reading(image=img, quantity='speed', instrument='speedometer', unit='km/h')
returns 117.5 km/h
